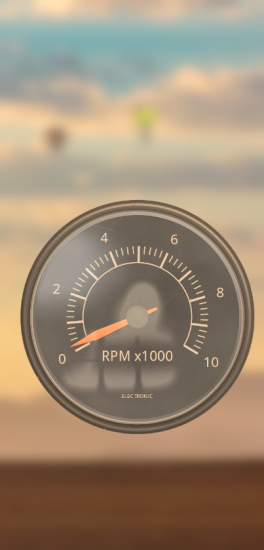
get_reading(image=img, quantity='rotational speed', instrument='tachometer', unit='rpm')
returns 200 rpm
